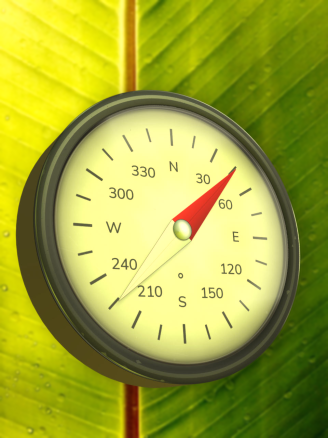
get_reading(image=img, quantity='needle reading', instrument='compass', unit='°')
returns 45 °
